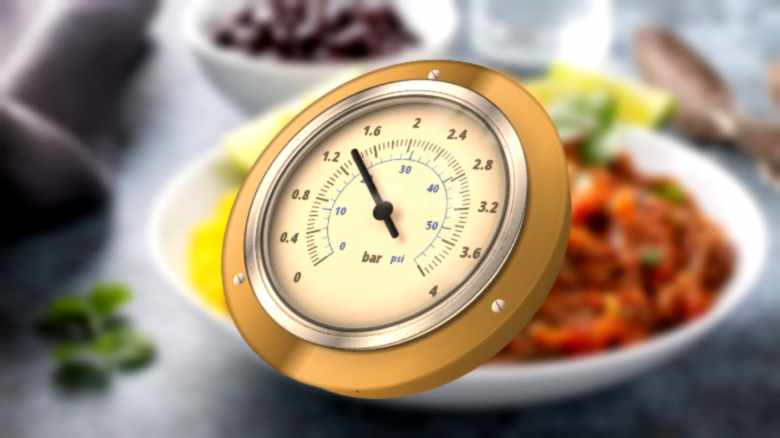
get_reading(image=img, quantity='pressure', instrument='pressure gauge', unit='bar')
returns 1.4 bar
